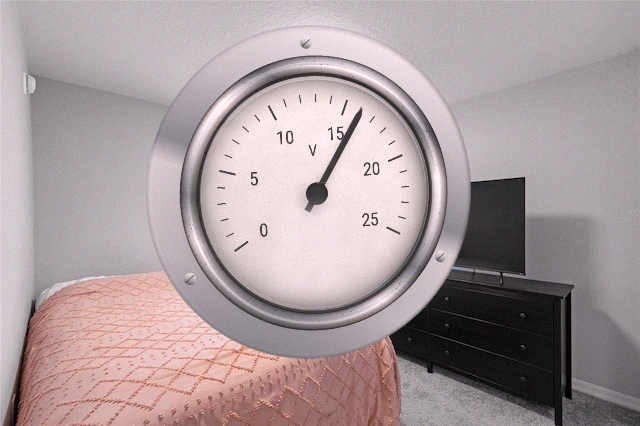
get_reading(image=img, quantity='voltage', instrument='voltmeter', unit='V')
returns 16 V
